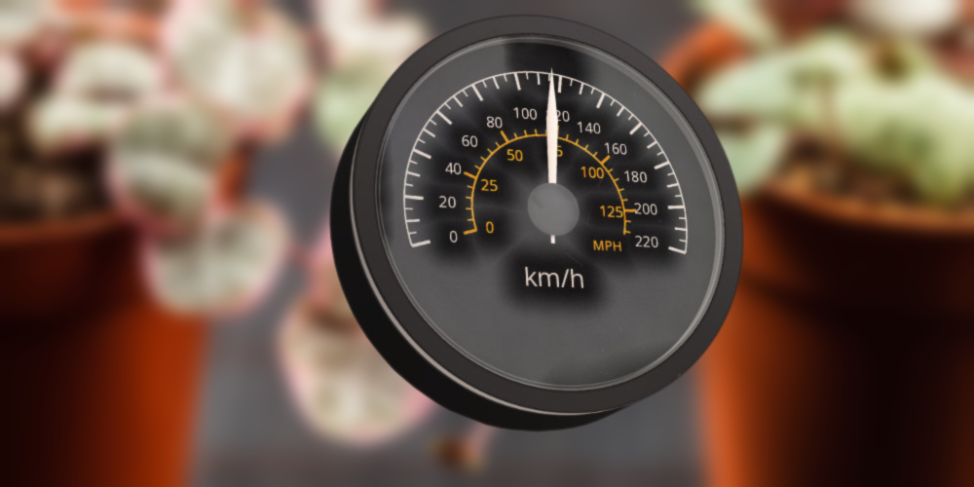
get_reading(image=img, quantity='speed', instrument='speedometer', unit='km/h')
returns 115 km/h
